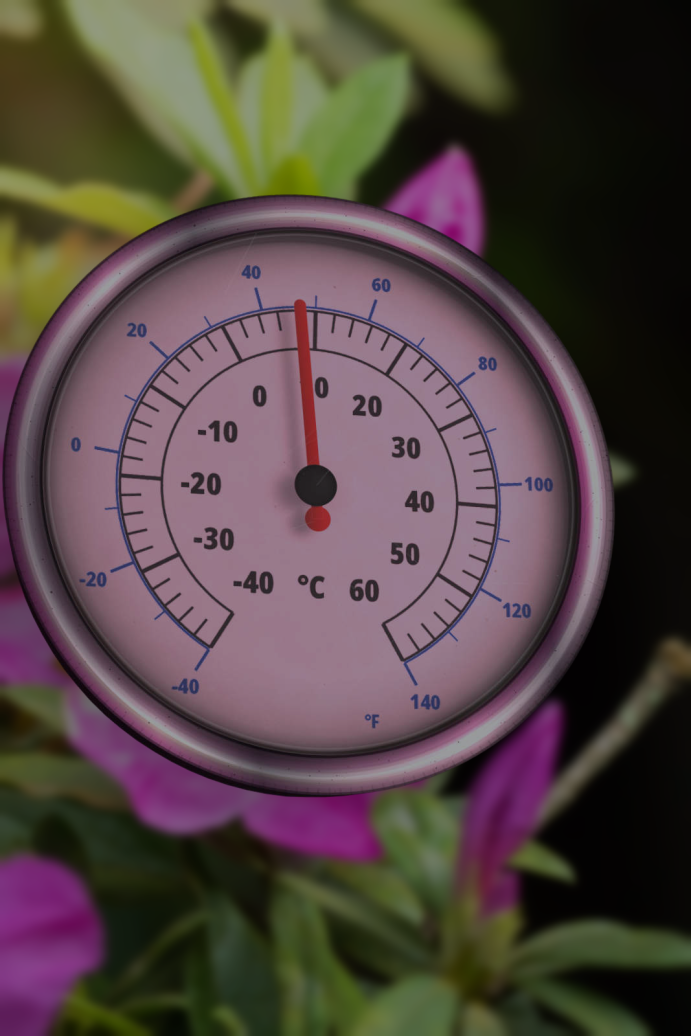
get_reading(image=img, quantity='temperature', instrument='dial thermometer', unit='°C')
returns 8 °C
